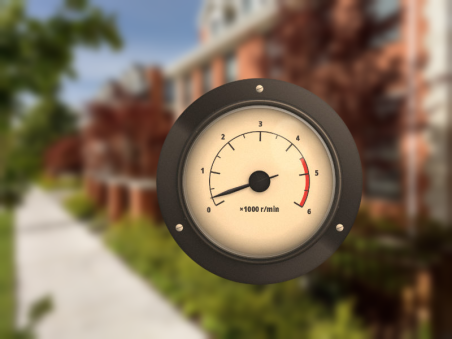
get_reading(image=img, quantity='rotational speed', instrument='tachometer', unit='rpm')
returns 250 rpm
